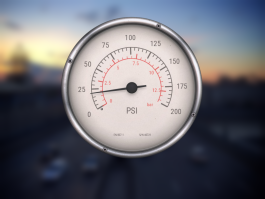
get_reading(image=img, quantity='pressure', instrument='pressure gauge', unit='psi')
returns 20 psi
